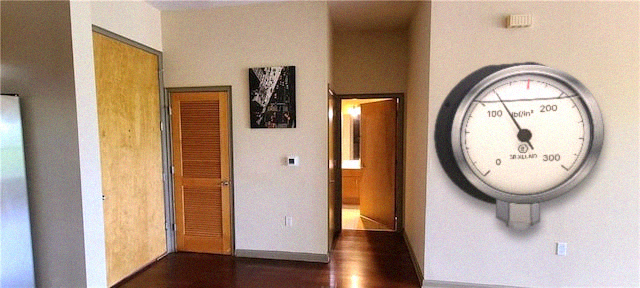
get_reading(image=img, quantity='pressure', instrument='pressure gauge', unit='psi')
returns 120 psi
